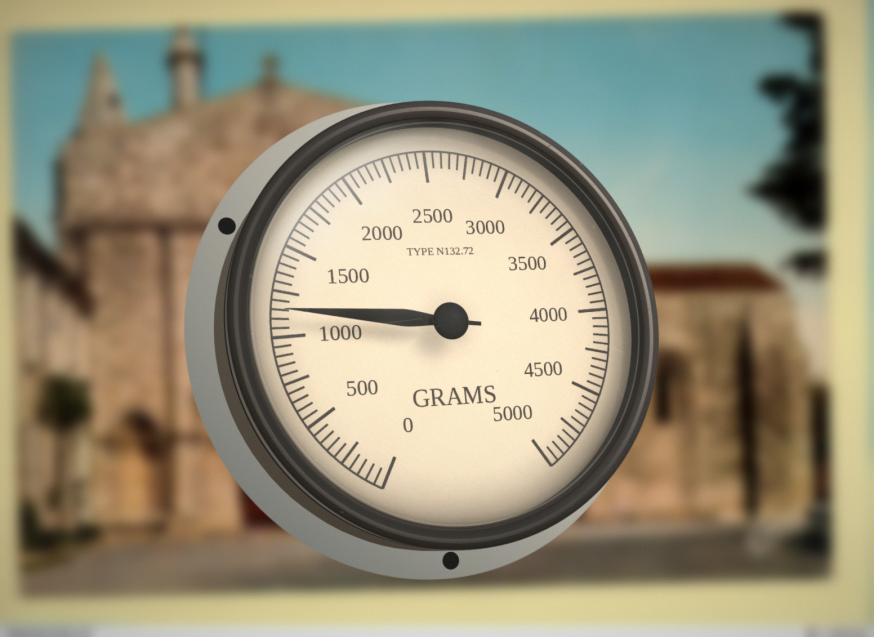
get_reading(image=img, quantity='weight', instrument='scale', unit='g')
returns 1150 g
